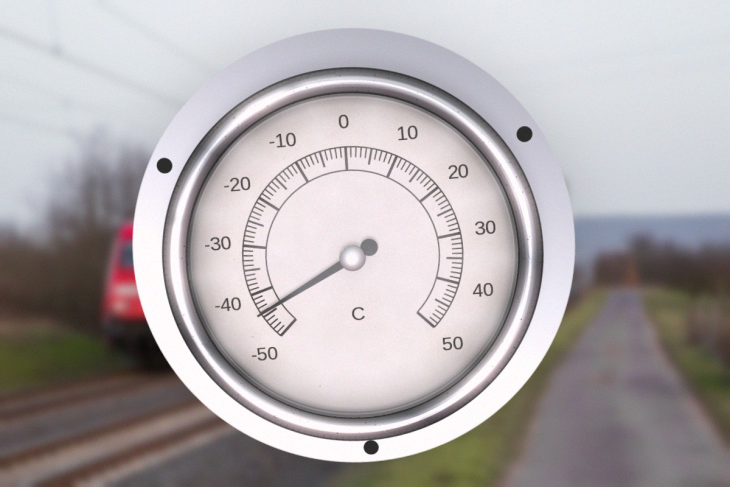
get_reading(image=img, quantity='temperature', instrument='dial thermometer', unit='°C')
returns -44 °C
